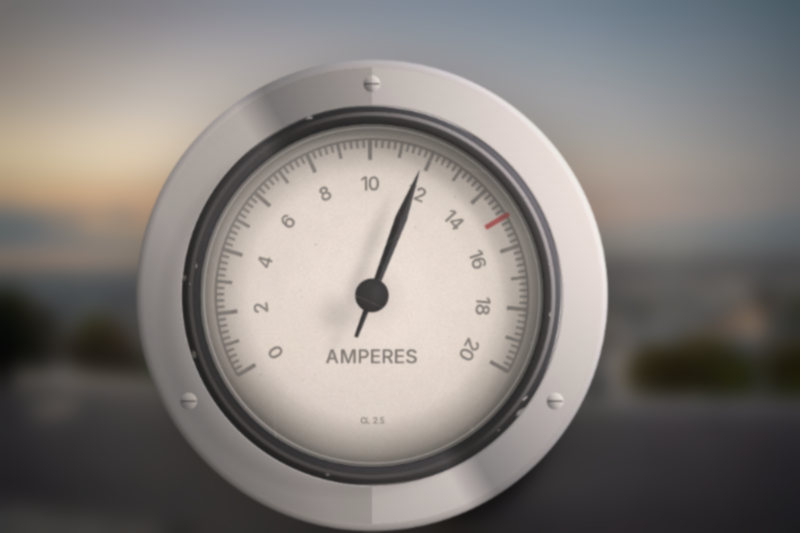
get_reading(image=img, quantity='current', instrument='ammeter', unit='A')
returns 11.8 A
